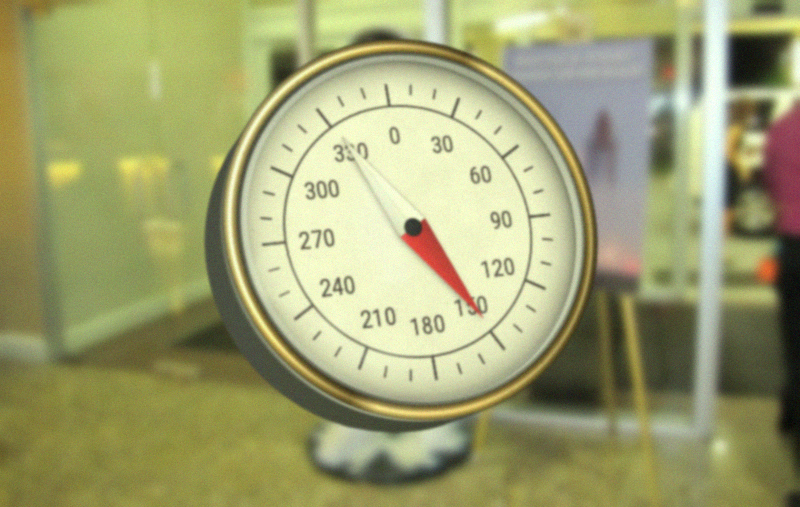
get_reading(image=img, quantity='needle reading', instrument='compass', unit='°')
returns 150 °
